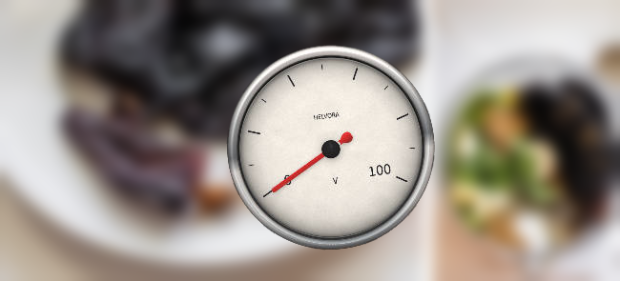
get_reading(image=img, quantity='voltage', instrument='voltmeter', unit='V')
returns 0 V
